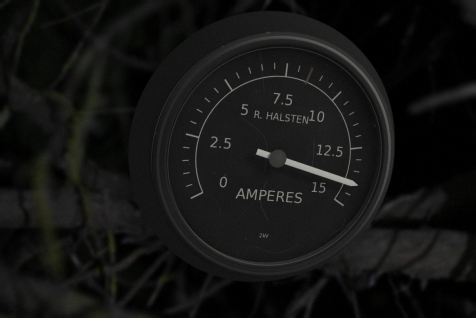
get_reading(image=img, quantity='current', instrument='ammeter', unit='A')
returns 14 A
